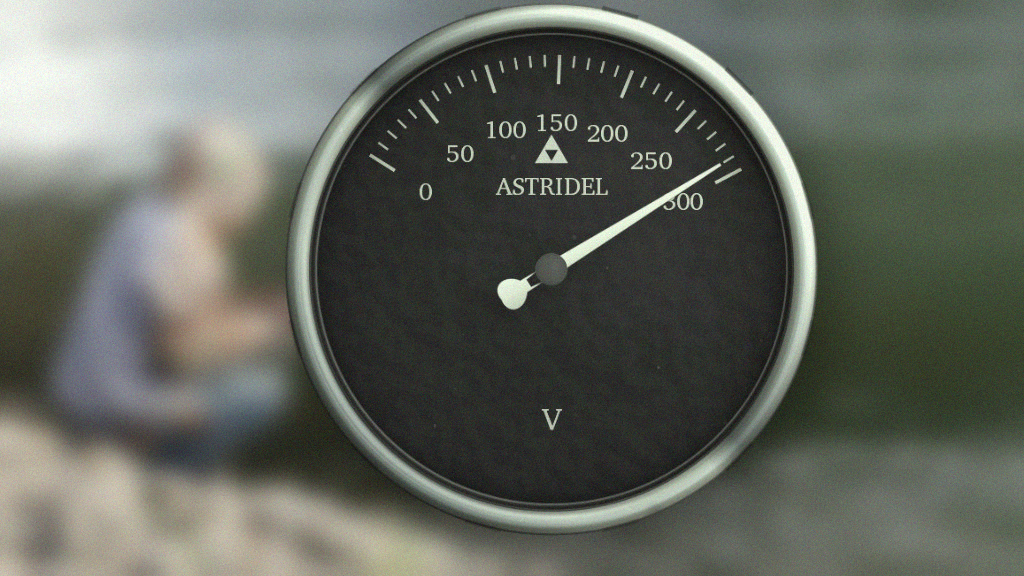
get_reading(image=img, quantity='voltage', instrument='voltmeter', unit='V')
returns 290 V
